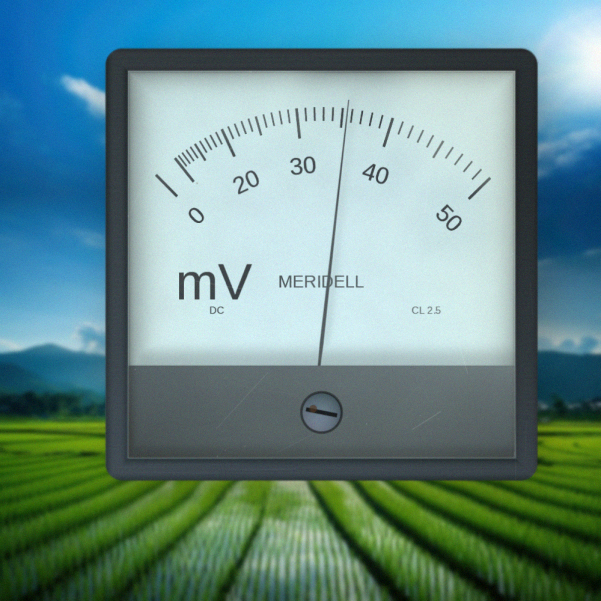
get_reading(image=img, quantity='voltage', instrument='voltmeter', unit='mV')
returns 35.5 mV
